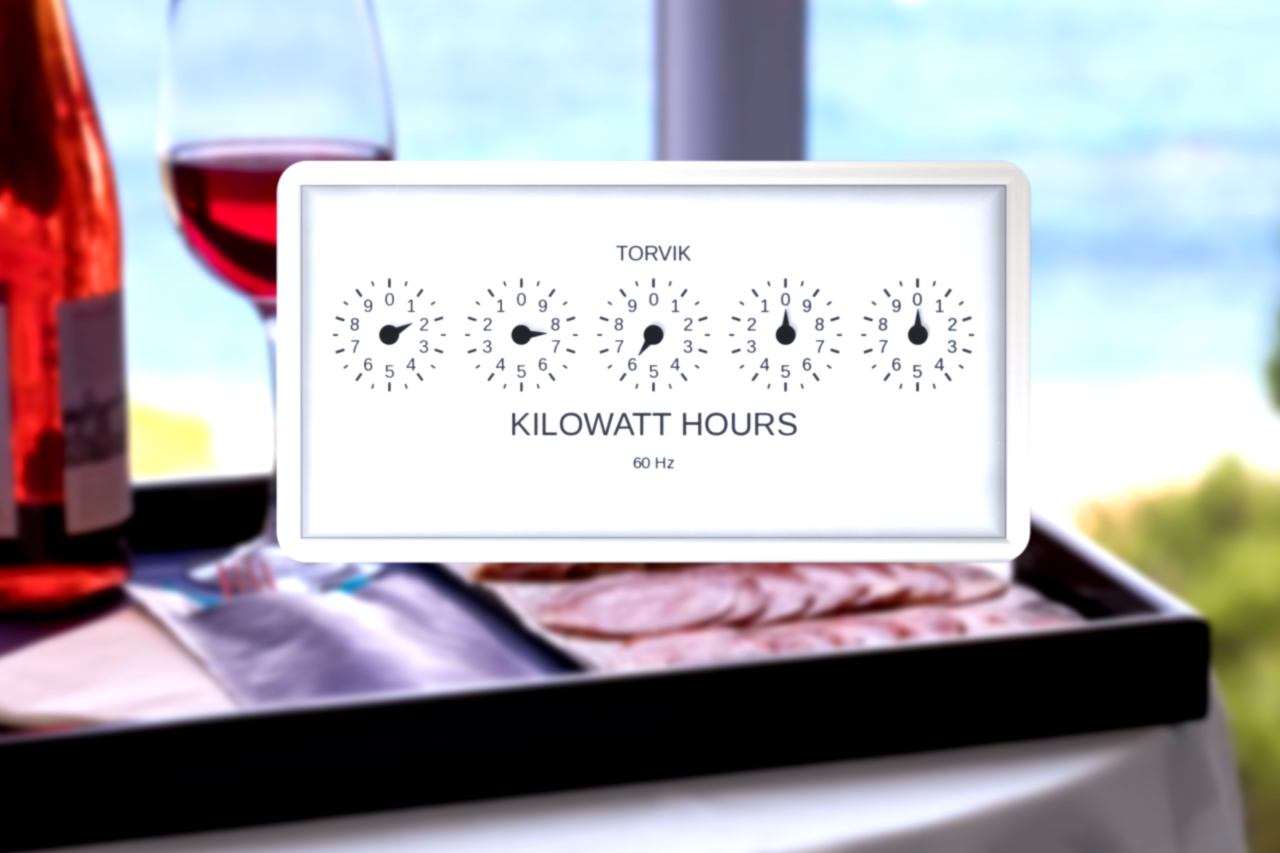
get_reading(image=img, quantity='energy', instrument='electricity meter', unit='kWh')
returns 17600 kWh
